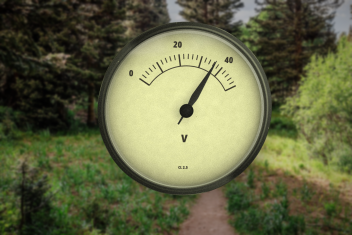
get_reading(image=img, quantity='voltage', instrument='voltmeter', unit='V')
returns 36 V
